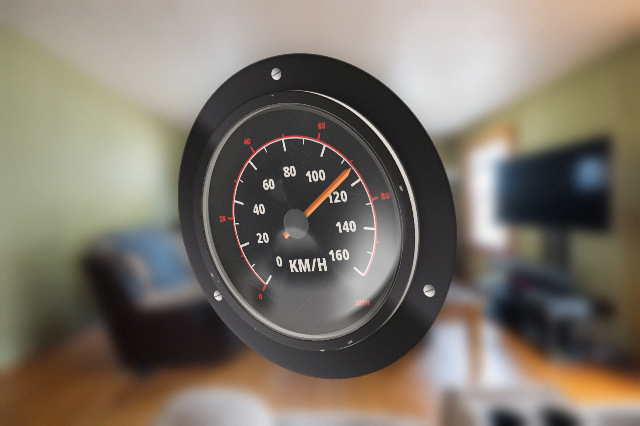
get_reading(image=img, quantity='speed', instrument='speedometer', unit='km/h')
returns 115 km/h
